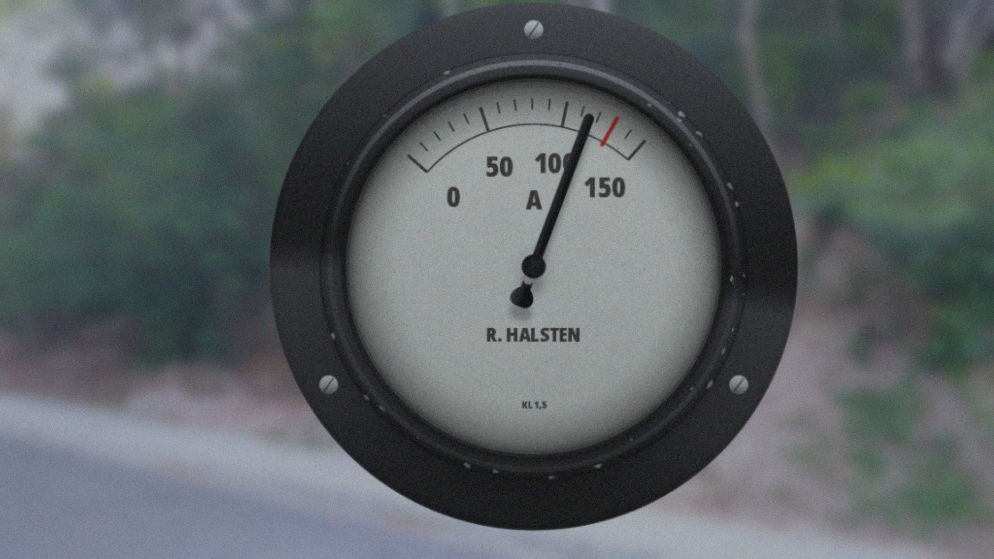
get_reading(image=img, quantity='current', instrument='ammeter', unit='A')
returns 115 A
